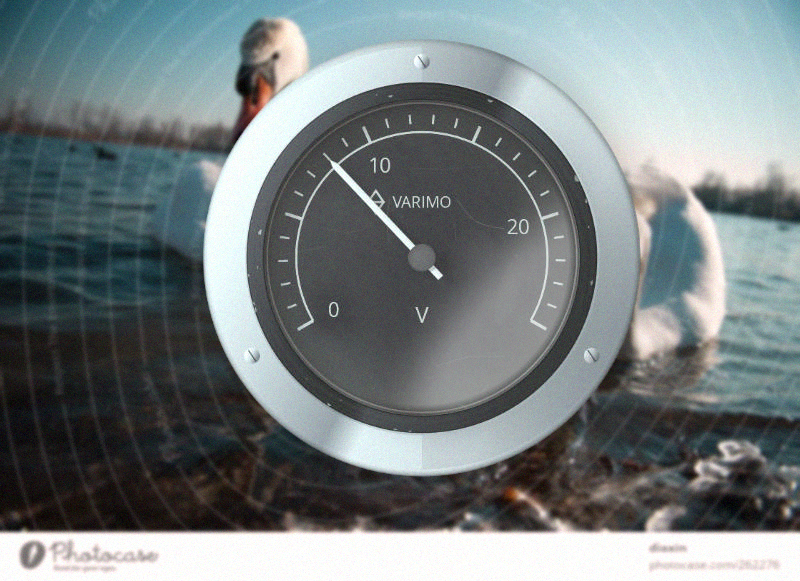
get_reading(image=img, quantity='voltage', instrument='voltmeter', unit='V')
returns 8 V
